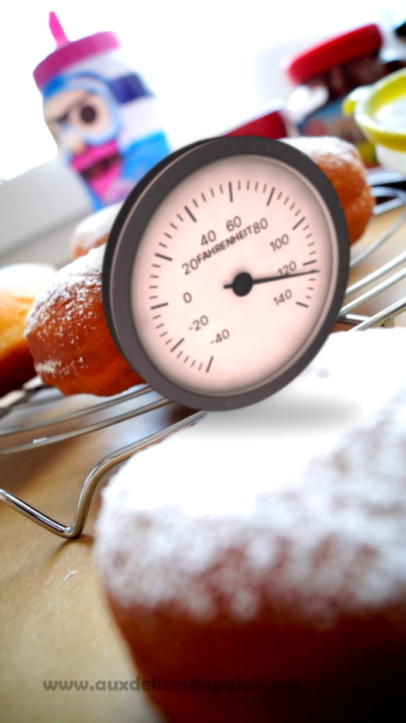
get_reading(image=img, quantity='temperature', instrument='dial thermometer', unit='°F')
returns 124 °F
